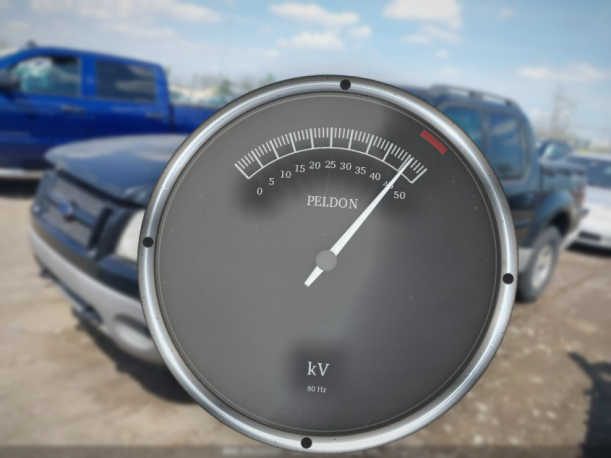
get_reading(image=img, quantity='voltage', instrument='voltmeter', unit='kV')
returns 46 kV
